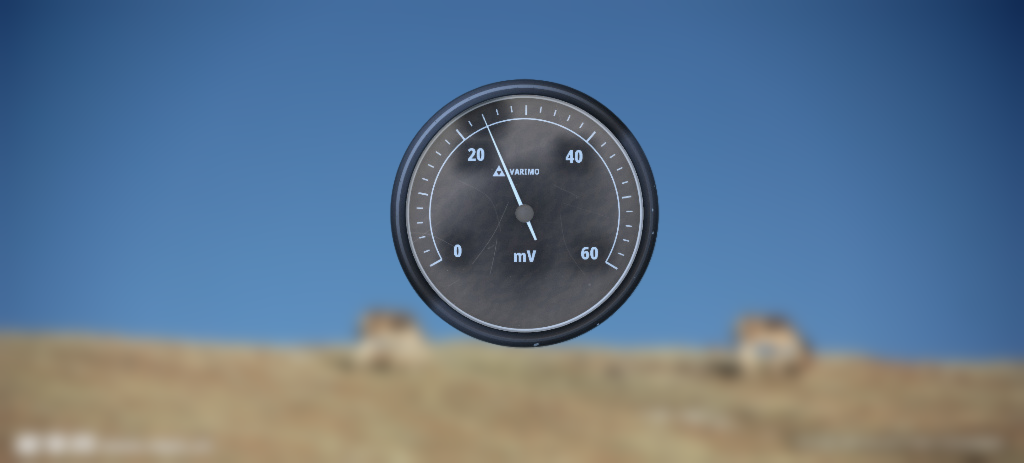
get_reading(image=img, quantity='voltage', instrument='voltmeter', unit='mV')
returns 24 mV
